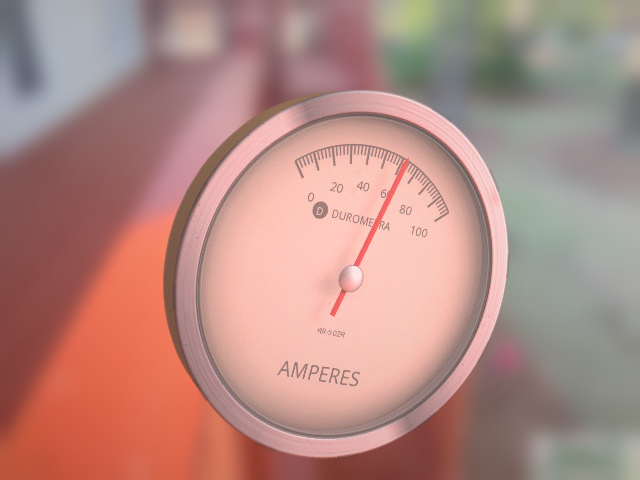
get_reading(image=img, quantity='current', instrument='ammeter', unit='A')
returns 60 A
